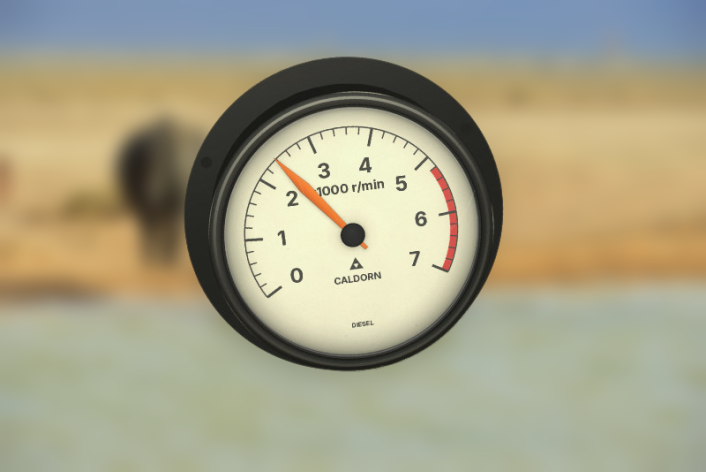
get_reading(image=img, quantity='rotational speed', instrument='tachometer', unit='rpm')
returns 2400 rpm
